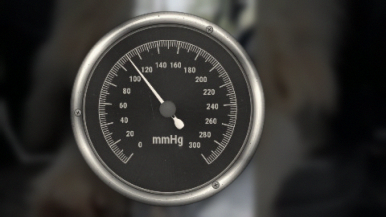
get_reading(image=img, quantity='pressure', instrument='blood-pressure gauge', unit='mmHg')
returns 110 mmHg
